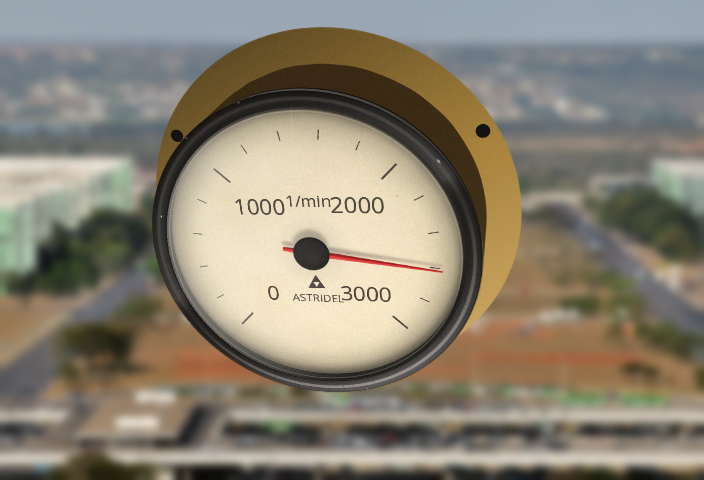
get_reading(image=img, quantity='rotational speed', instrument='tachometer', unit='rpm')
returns 2600 rpm
